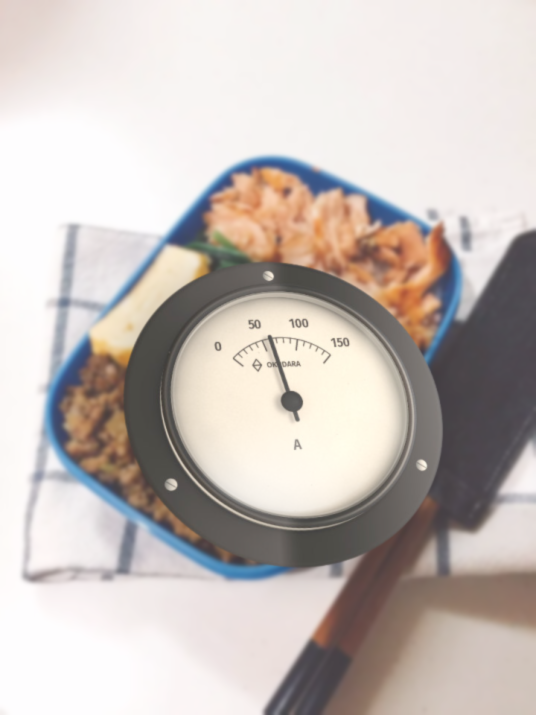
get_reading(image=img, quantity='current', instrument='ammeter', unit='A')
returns 60 A
